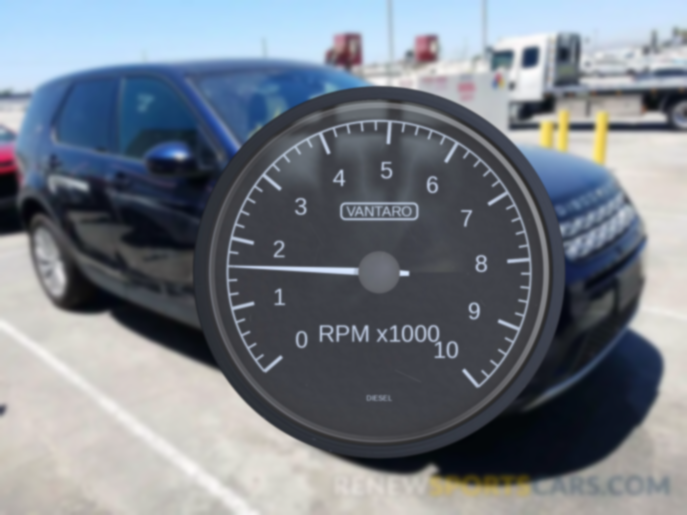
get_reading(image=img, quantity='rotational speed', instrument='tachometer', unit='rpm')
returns 1600 rpm
